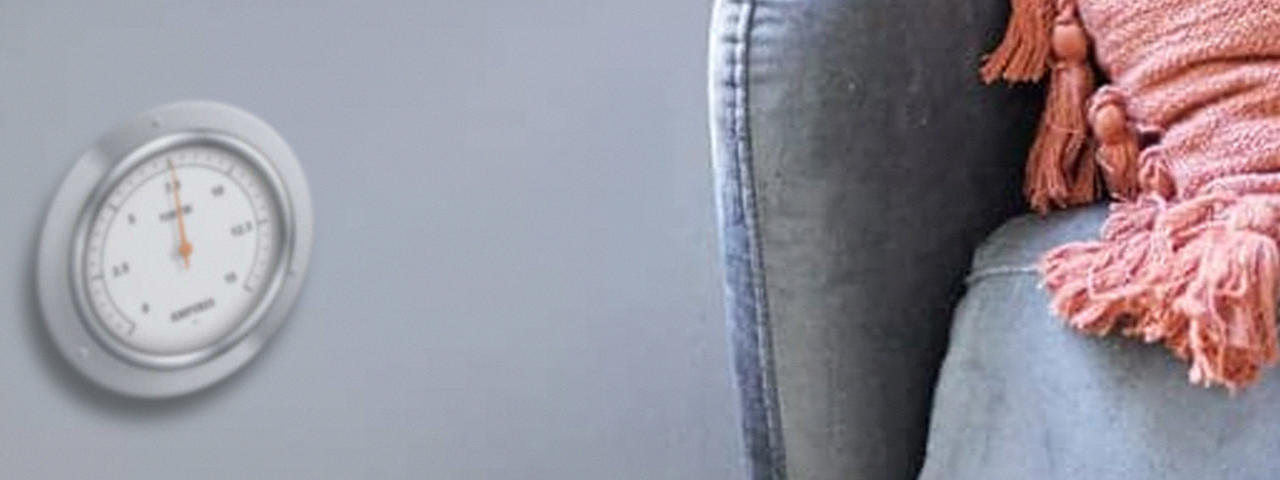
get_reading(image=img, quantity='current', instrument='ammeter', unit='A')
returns 7.5 A
